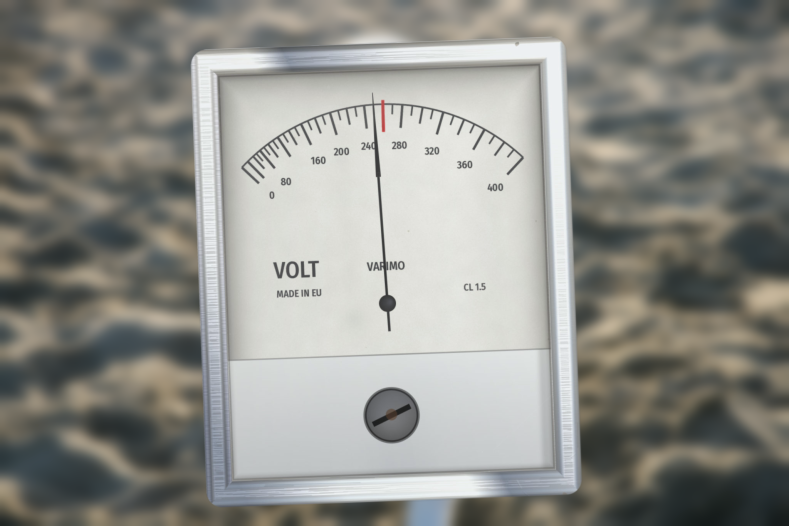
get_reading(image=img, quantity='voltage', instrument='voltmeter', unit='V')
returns 250 V
